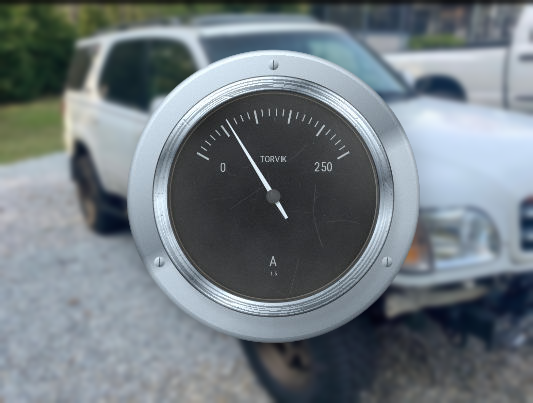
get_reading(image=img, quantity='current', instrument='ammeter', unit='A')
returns 60 A
